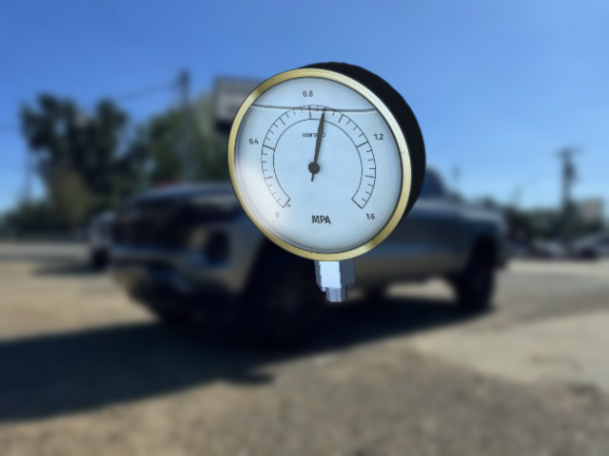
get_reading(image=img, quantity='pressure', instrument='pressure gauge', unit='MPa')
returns 0.9 MPa
